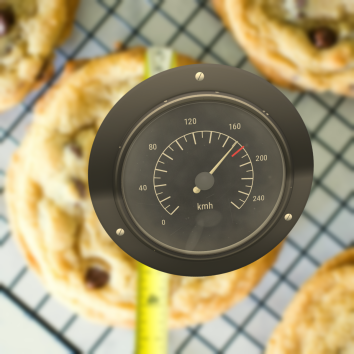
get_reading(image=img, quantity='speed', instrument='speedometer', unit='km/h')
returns 170 km/h
